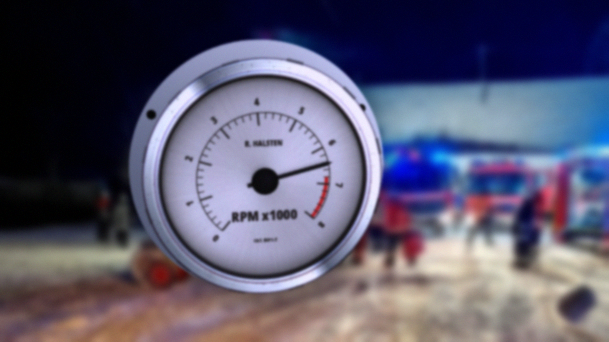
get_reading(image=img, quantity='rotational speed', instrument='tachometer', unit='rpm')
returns 6400 rpm
